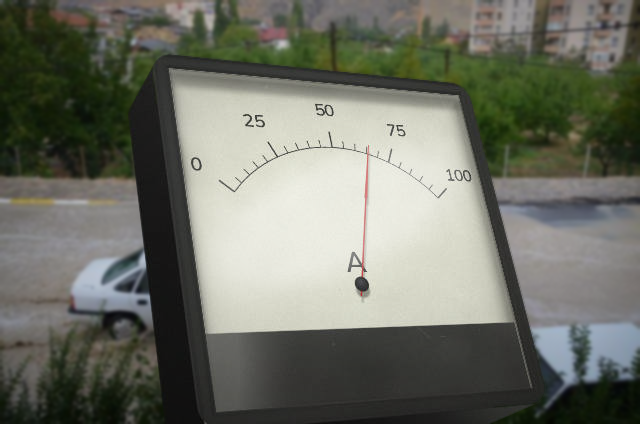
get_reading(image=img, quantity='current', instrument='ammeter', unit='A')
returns 65 A
